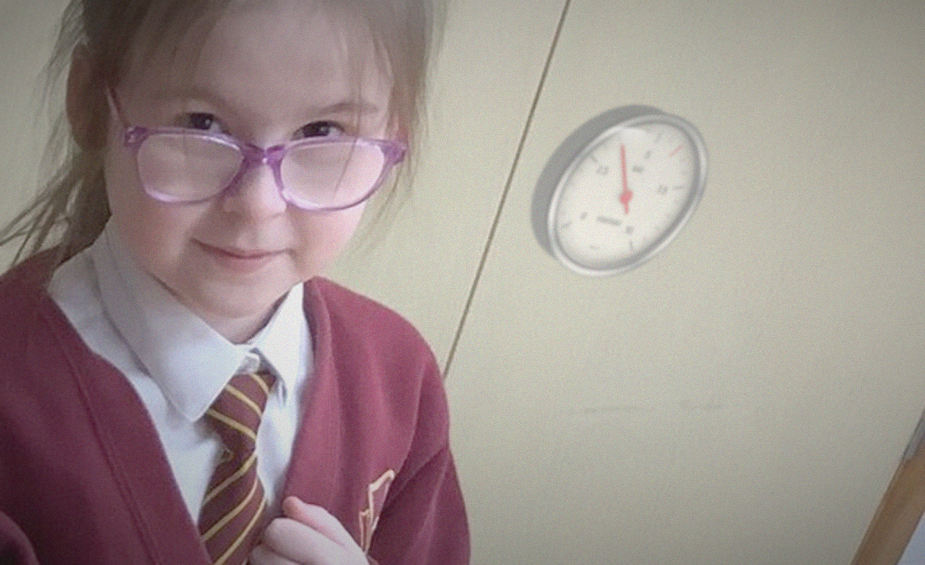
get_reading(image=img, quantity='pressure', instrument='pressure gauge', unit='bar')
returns 3.5 bar
